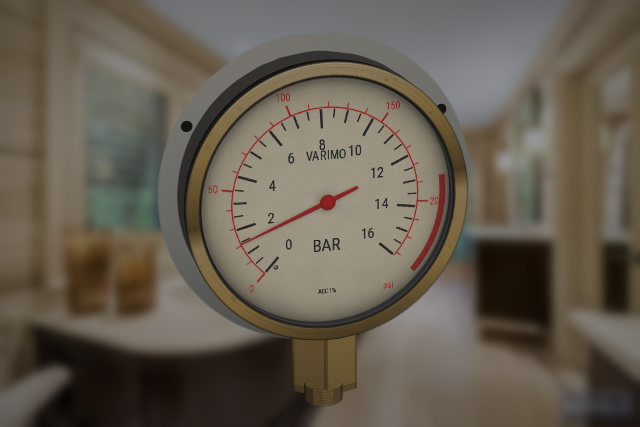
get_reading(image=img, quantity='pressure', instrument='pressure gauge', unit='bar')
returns 1.5 bar
